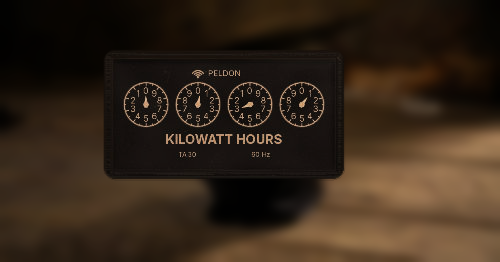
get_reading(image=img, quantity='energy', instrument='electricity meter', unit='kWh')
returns 31 kWh
